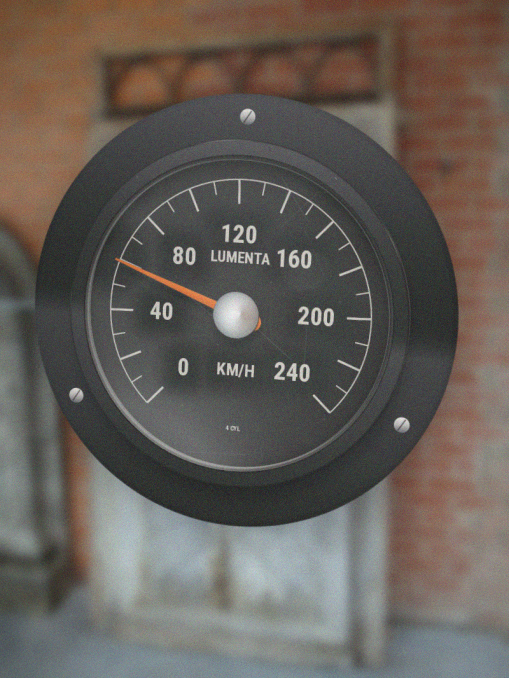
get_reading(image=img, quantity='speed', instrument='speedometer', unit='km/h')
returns 60 km/h
